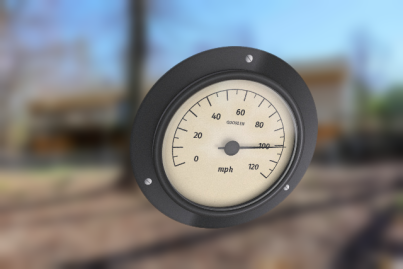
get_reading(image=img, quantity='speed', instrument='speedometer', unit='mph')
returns 100 mph
